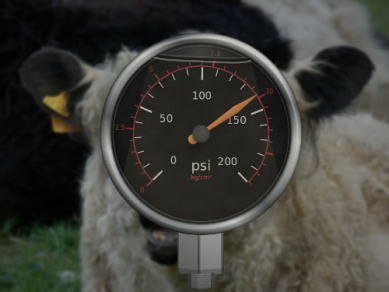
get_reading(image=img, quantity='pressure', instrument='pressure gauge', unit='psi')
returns 140 psi
